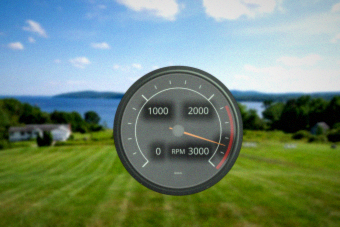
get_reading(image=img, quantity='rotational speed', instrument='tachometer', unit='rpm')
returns 2700 rpm
